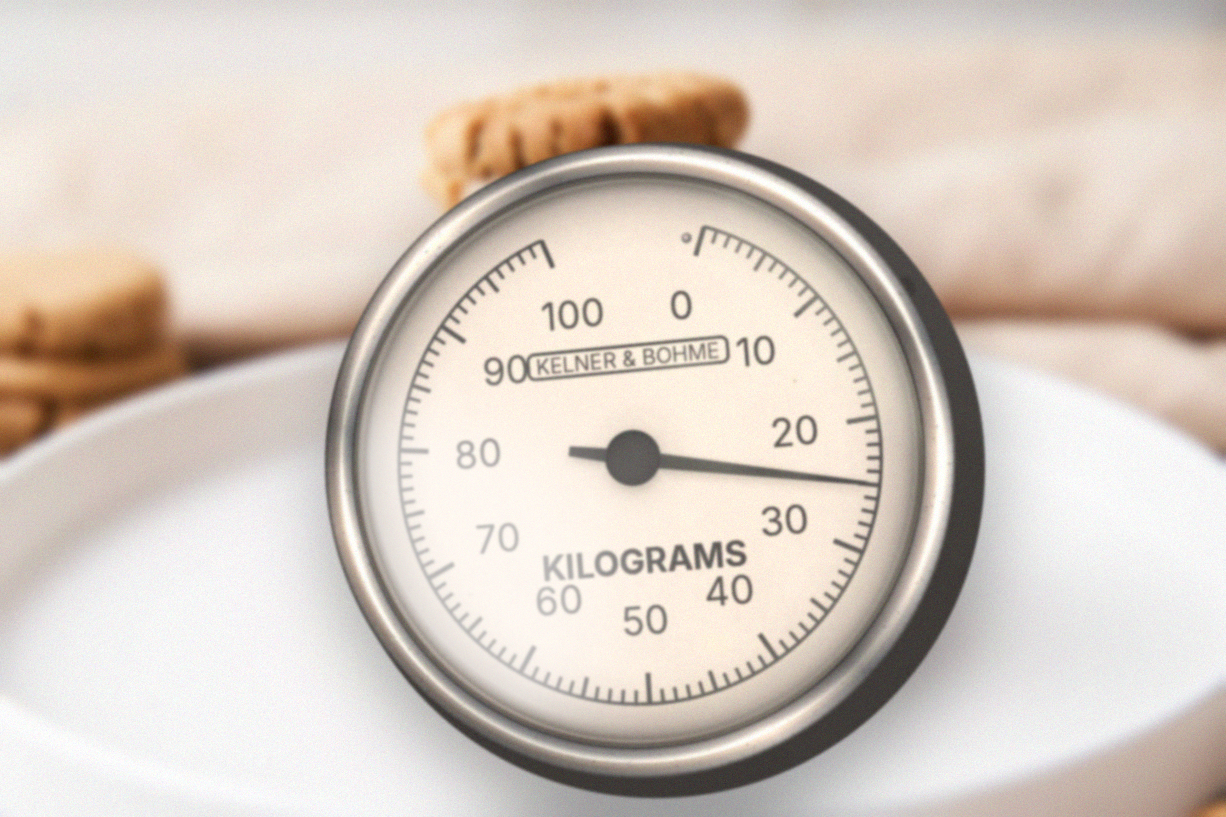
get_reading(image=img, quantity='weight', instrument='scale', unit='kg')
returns 25 kg
